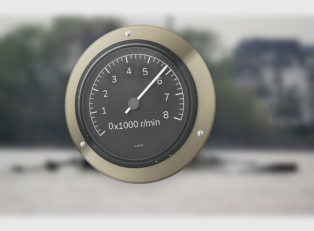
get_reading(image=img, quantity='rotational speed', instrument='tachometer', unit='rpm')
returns 5800 rpm
